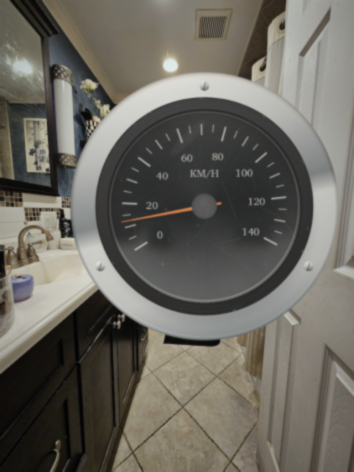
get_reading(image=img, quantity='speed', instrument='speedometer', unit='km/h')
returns 12.5 km/h
